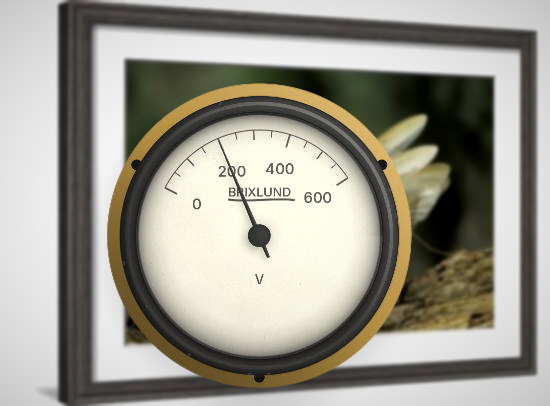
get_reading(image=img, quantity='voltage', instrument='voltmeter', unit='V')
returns 200 V
